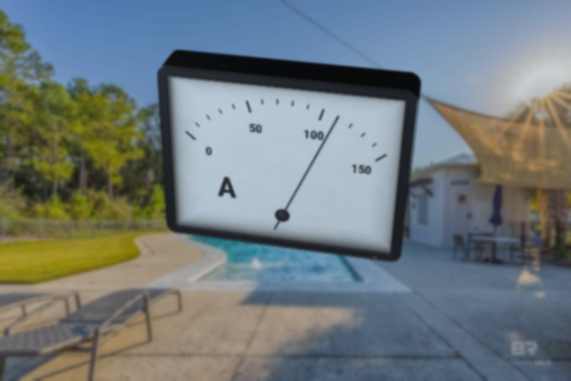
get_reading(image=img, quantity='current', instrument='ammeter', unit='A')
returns 110 A
